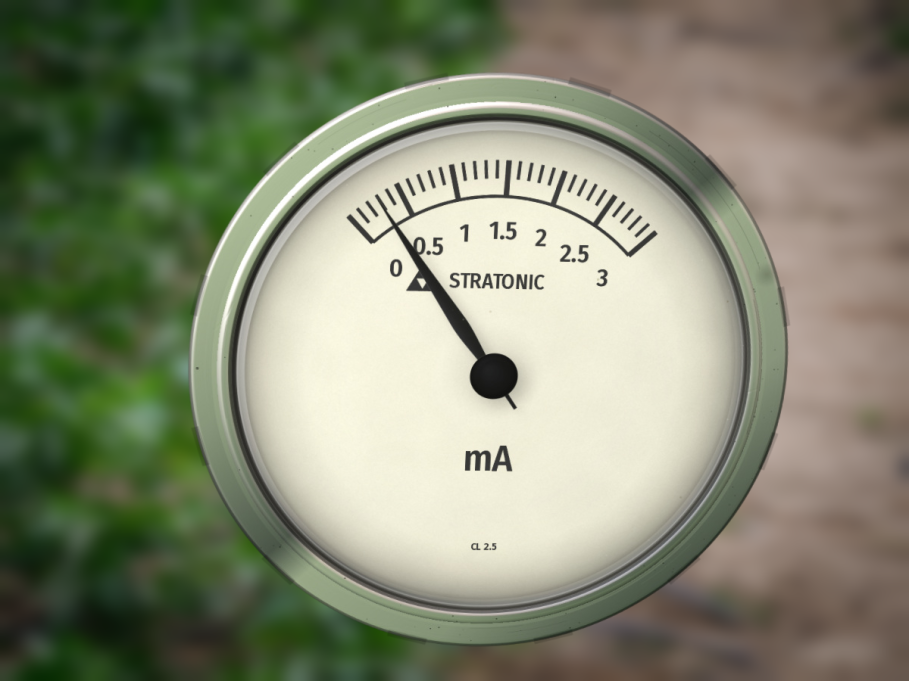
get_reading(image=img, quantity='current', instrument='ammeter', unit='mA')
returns 0.3 mA
